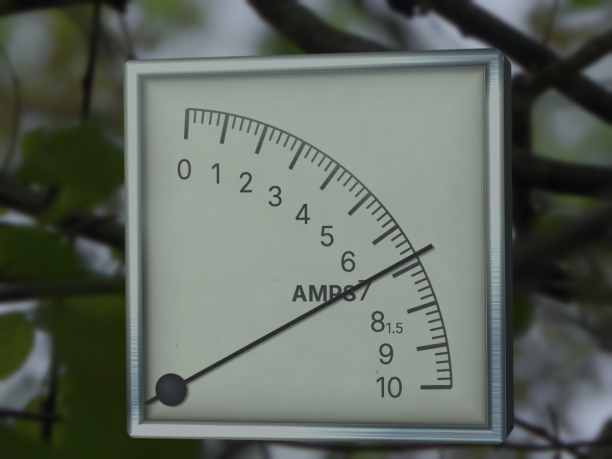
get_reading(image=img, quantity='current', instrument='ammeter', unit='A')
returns 6.8 A
